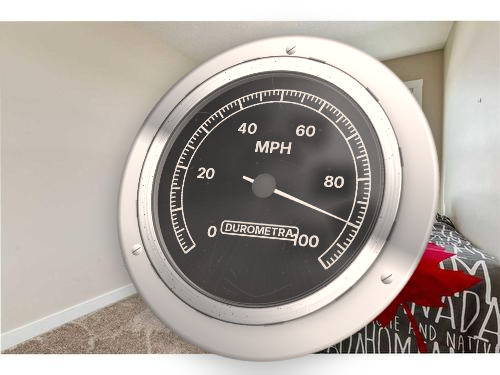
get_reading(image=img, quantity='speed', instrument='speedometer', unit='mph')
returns 90 mph
